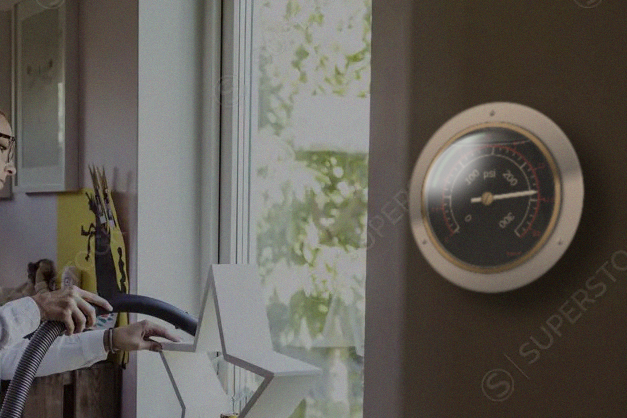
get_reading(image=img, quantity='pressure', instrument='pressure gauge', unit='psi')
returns 240 psi
